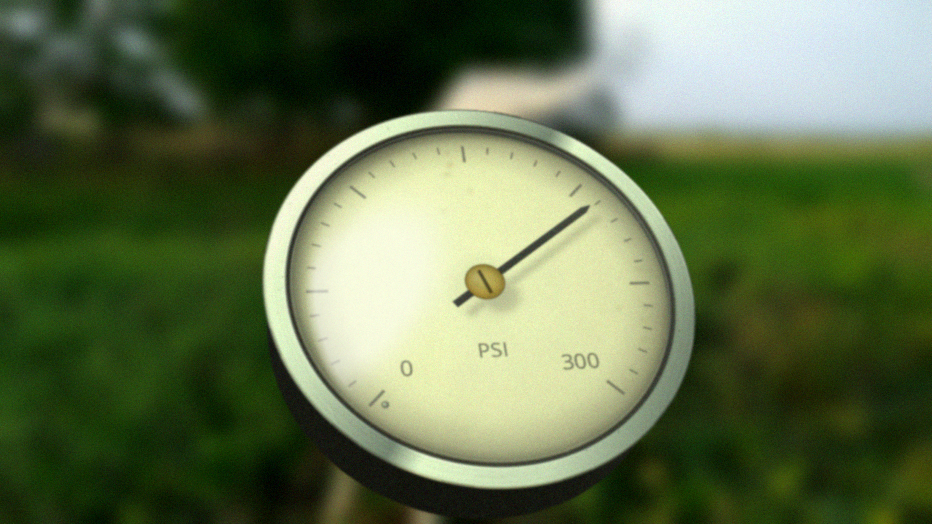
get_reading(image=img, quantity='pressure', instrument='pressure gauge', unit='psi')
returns 210 psi
